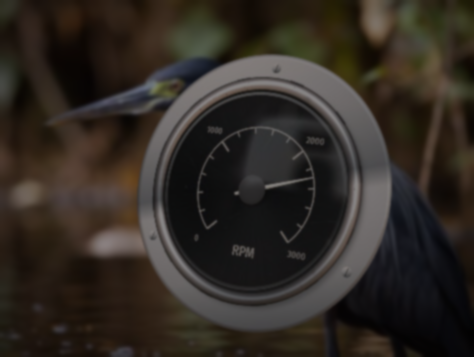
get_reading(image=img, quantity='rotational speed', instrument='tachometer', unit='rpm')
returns 2300 rpm
